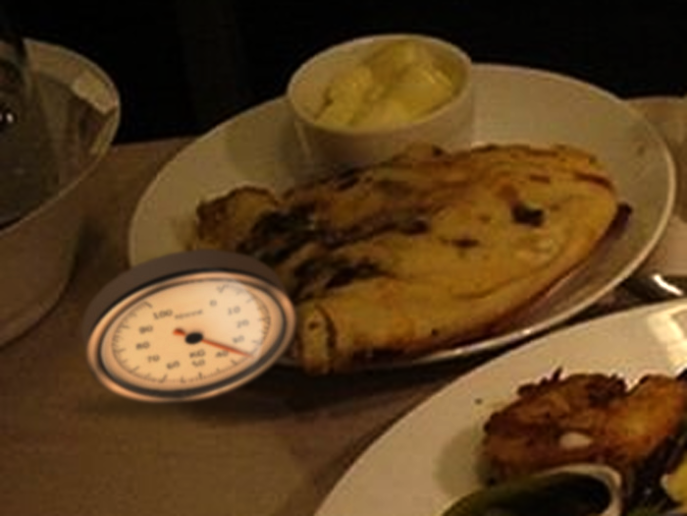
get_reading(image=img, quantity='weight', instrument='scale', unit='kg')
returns 35 kg
